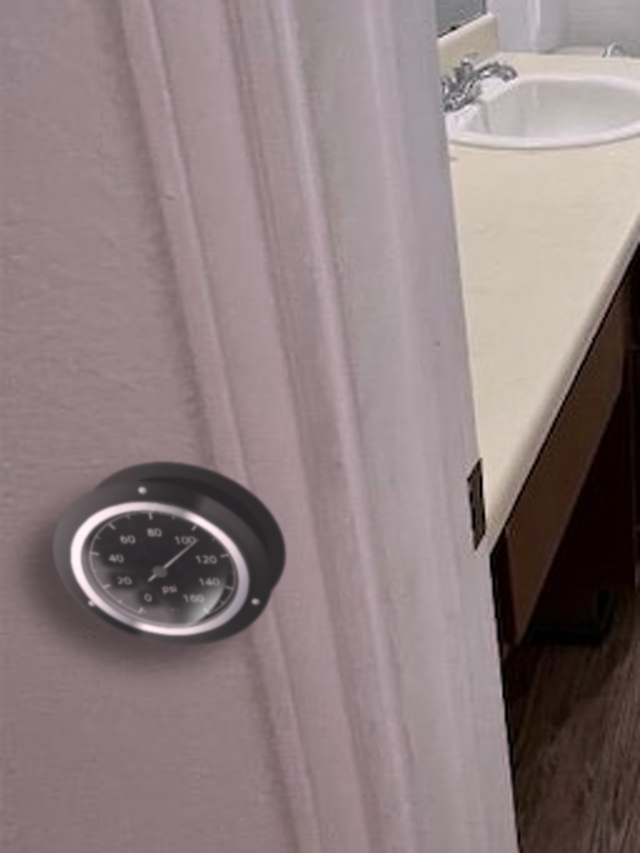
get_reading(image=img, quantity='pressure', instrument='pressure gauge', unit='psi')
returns 105 psi
